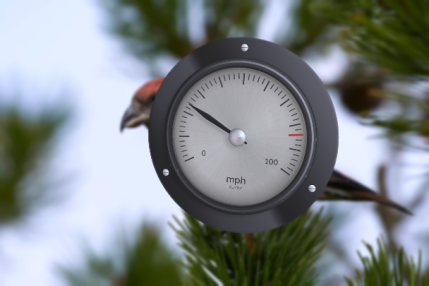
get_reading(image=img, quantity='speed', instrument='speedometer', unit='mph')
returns 24 mph
